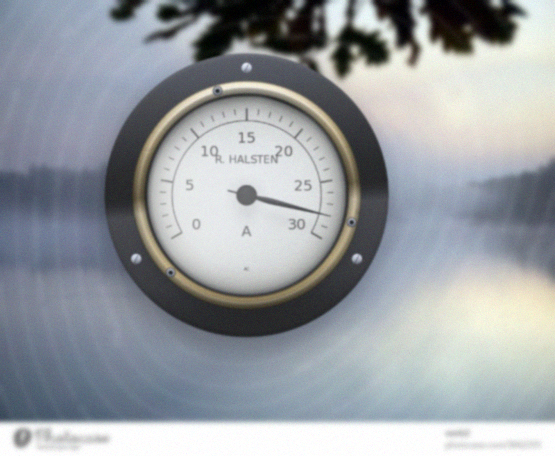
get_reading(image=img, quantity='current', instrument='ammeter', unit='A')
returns 28 A
